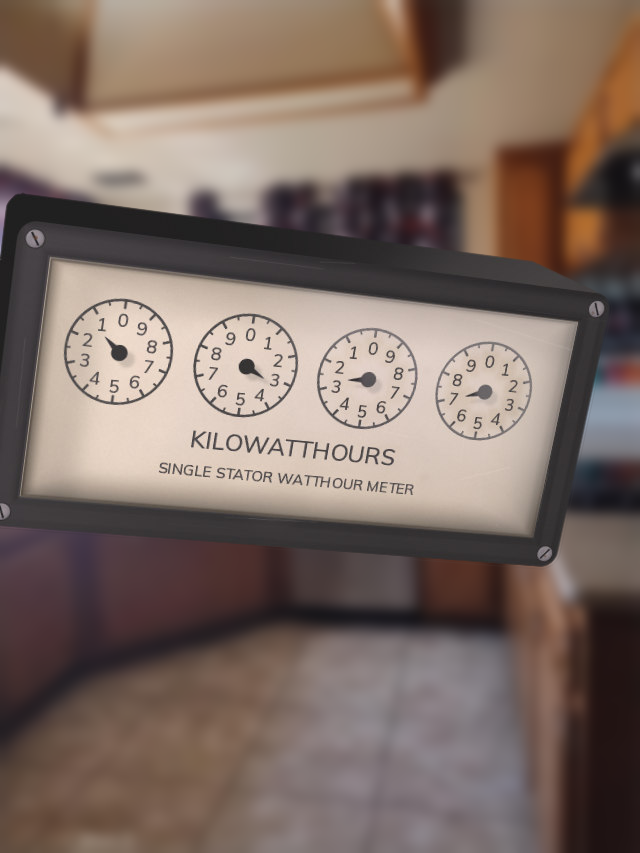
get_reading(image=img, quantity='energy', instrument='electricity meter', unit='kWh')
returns 1327 kWh
